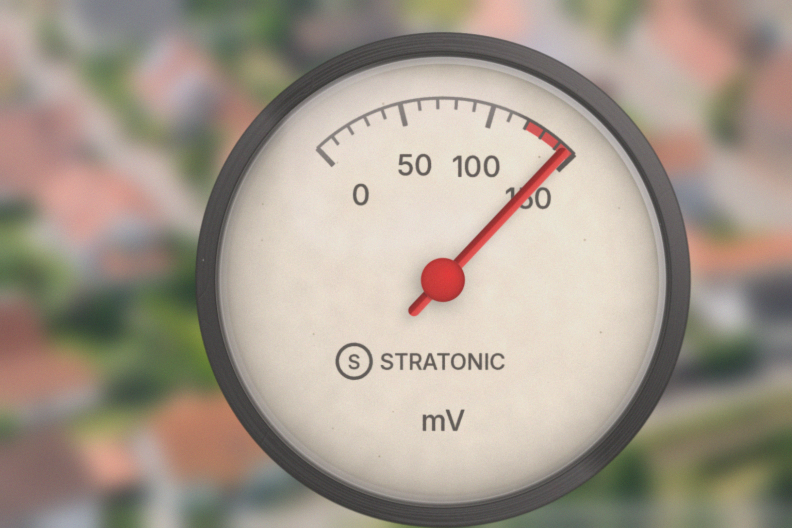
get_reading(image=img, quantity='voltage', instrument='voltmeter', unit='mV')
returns 145 mV
